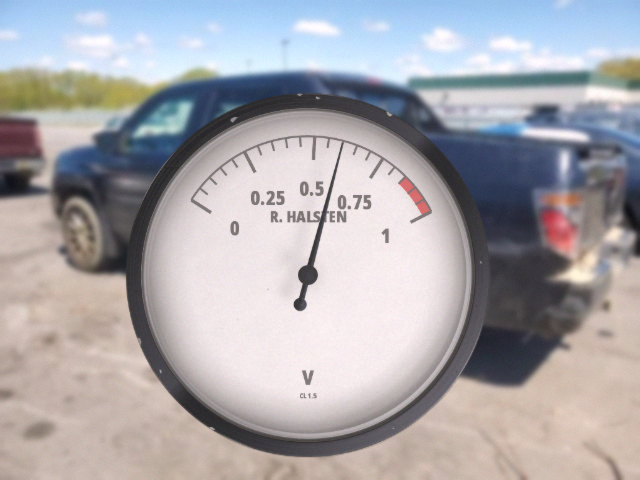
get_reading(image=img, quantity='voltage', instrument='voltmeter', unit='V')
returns 0.6 V
